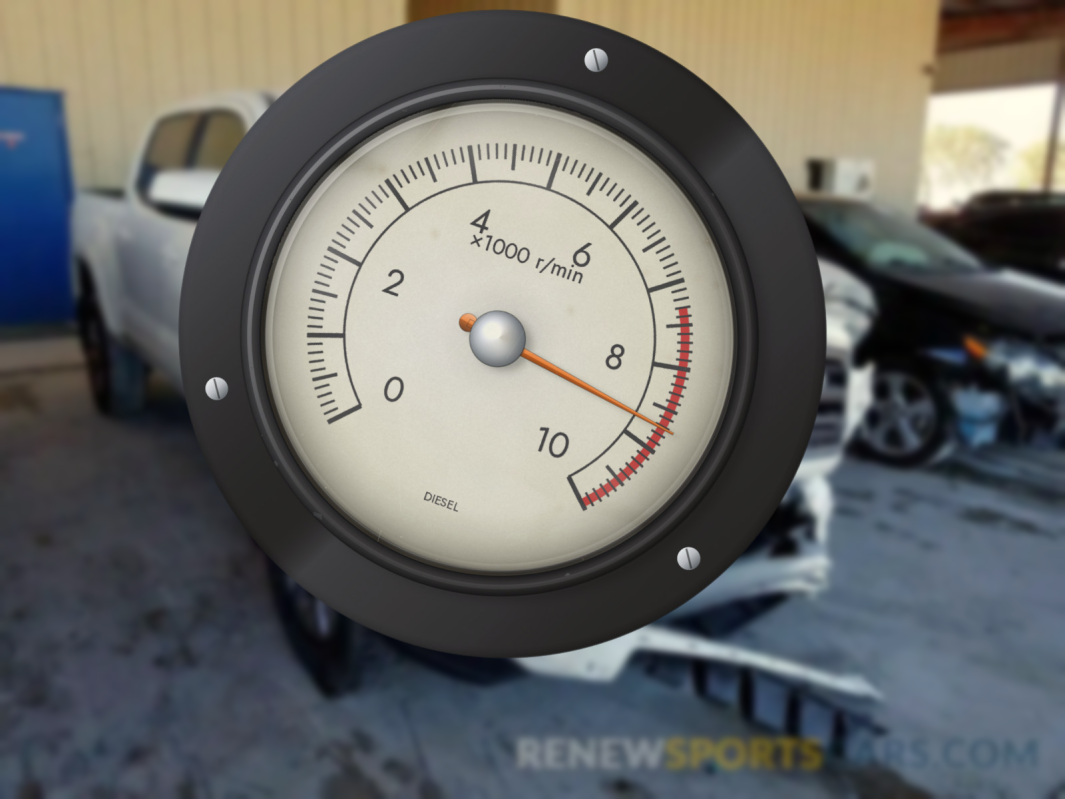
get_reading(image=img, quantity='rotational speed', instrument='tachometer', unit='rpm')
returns 8700 rpm
